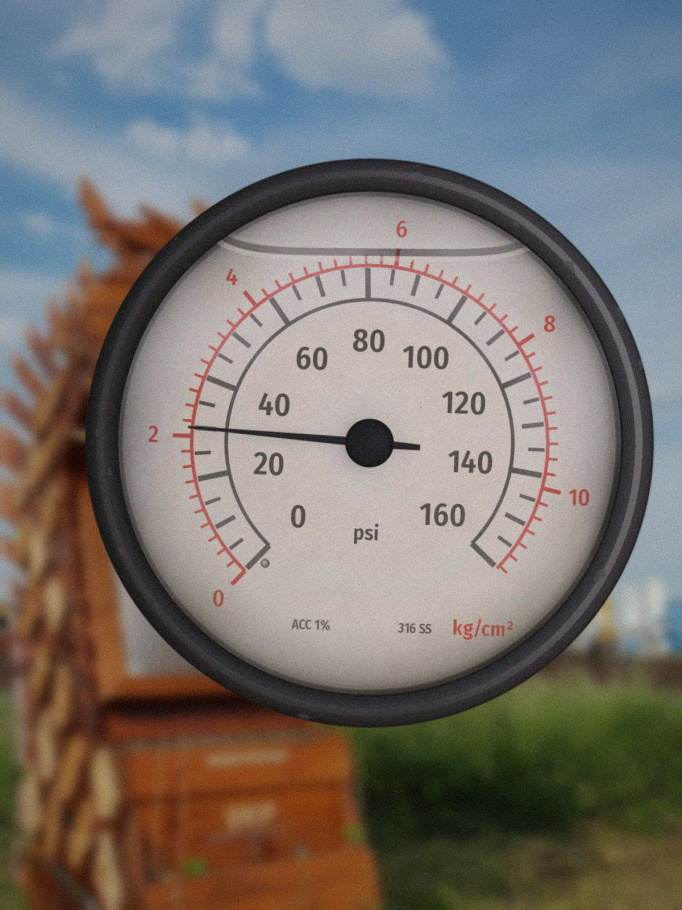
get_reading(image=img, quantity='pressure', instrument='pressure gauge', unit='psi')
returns 30 psi
